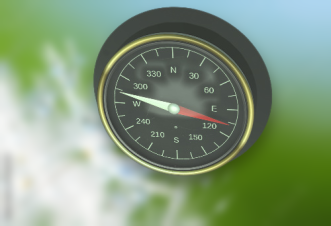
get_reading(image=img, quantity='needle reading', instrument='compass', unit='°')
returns 105 °
